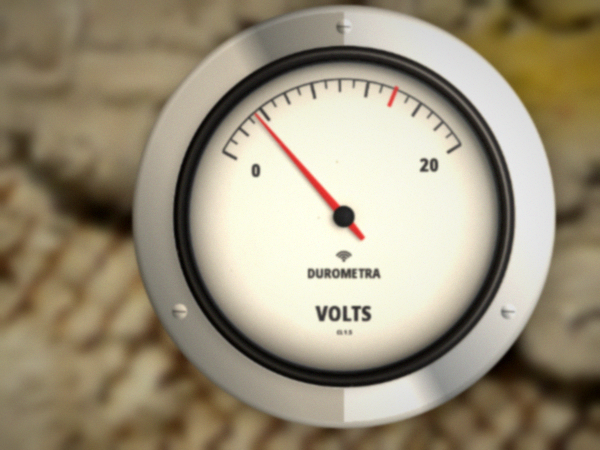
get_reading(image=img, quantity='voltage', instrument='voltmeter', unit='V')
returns 3.5 V
